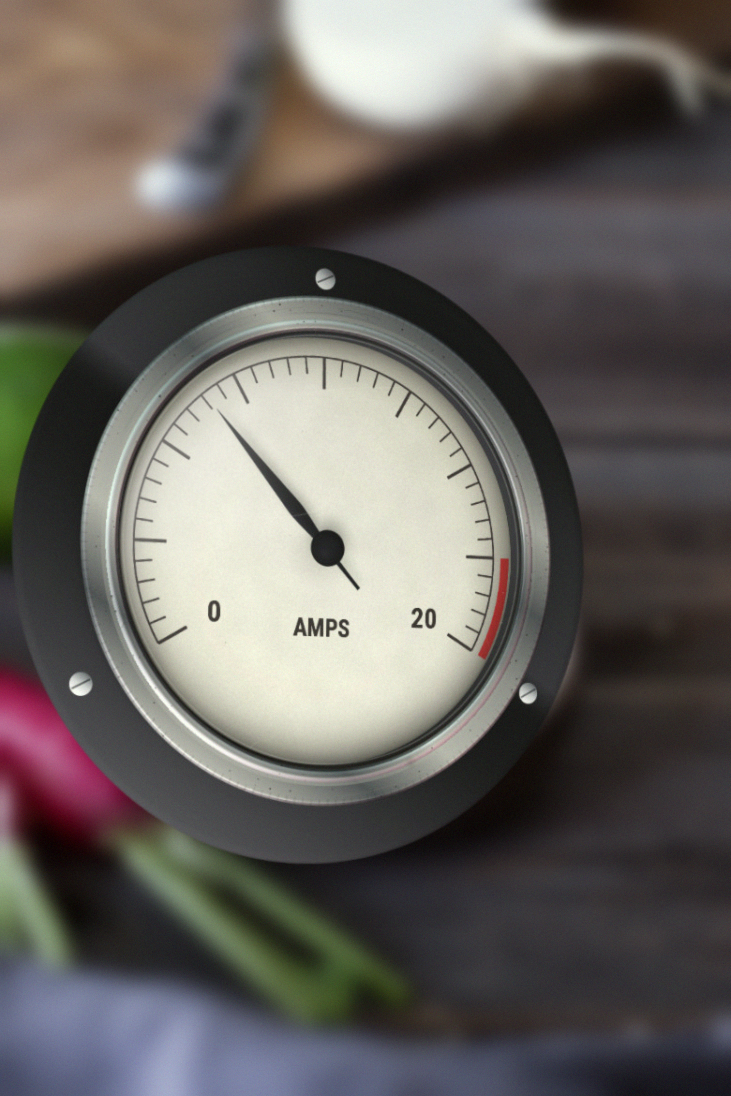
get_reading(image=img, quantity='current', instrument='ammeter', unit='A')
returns 6.5 A
